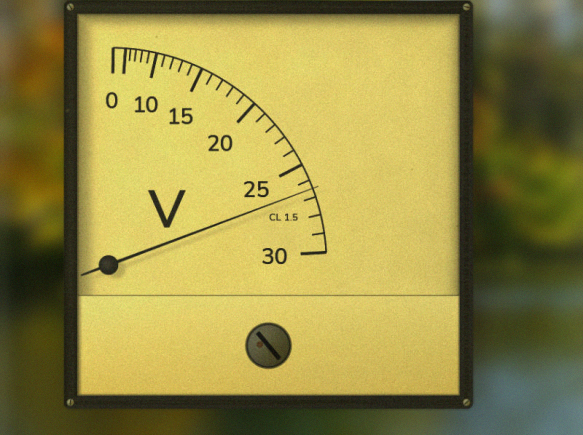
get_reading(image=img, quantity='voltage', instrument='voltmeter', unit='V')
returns 26.5 V
